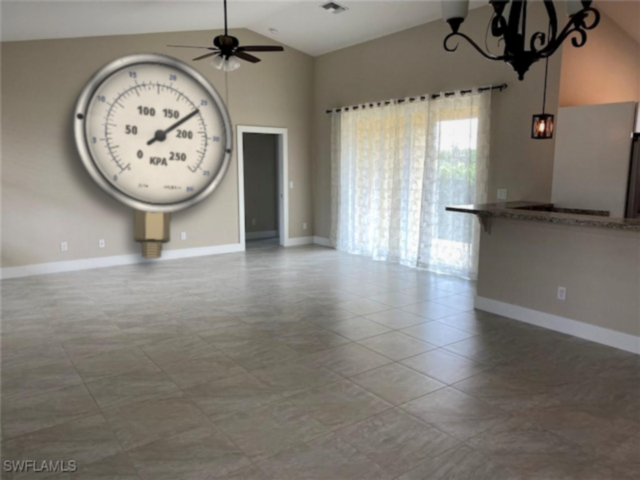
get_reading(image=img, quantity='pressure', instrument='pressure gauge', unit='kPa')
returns 175 kPa
